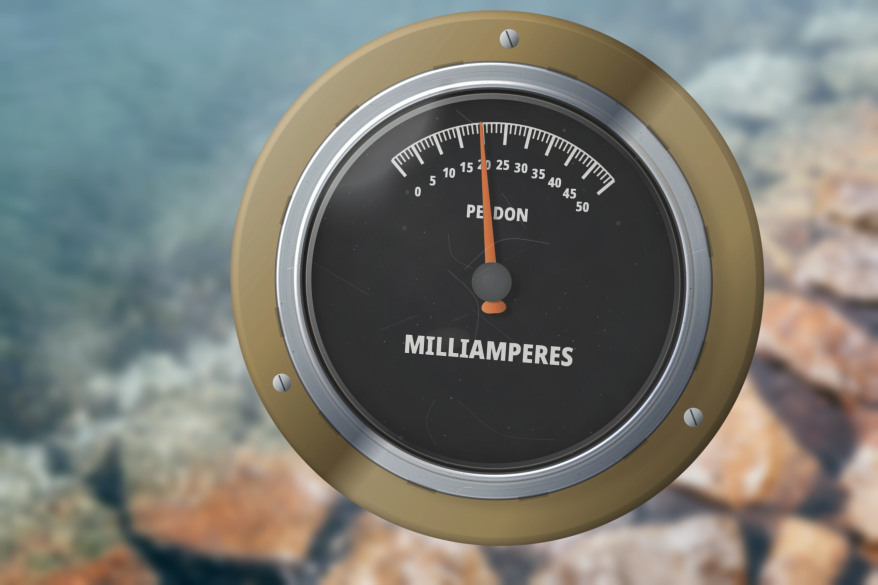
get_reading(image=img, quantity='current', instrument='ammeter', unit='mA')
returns 20 mA
